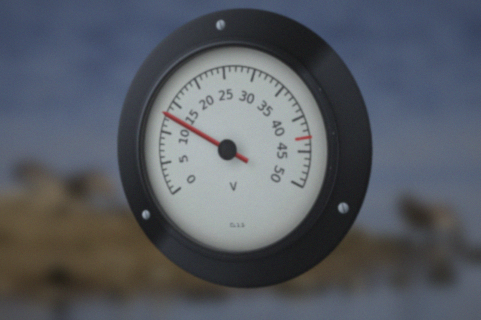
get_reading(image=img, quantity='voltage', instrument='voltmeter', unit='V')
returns 13 V
